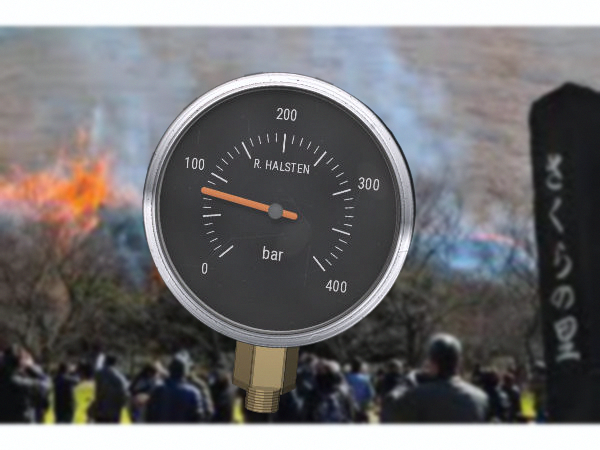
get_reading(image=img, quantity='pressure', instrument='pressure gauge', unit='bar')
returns 80 bar
